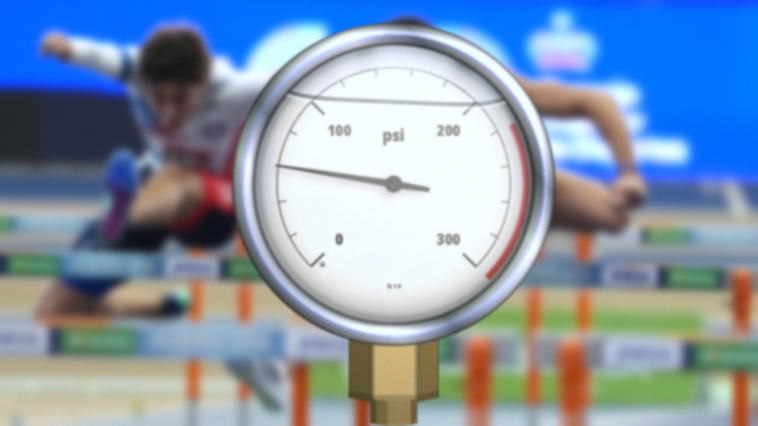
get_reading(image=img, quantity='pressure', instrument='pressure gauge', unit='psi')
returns 60 psi
